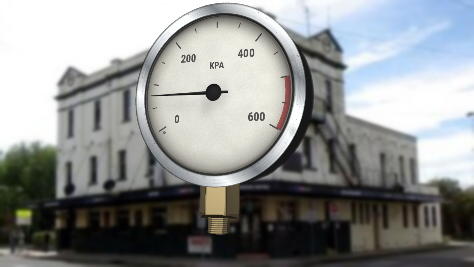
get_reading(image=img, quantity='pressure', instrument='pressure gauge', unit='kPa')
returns 75 kPa
